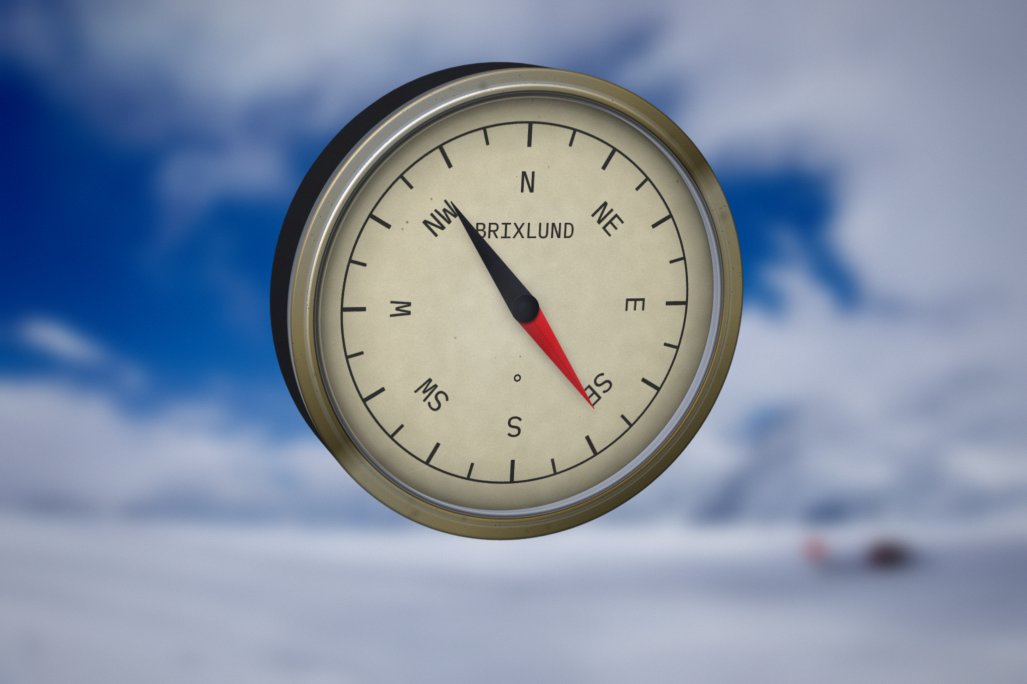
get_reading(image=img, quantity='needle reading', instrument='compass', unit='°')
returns 142.5 °
